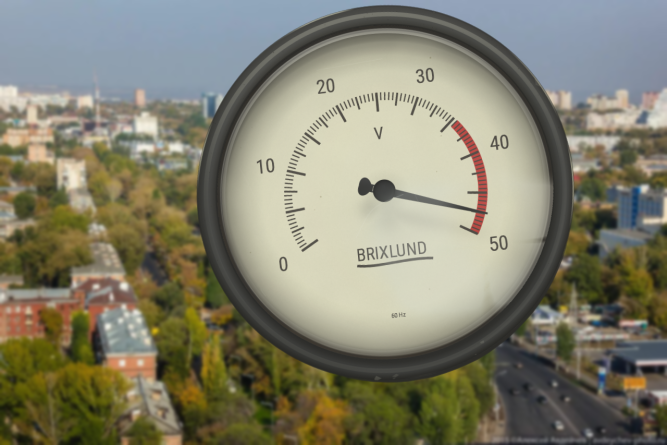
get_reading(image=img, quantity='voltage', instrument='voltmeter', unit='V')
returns 47.5 V
